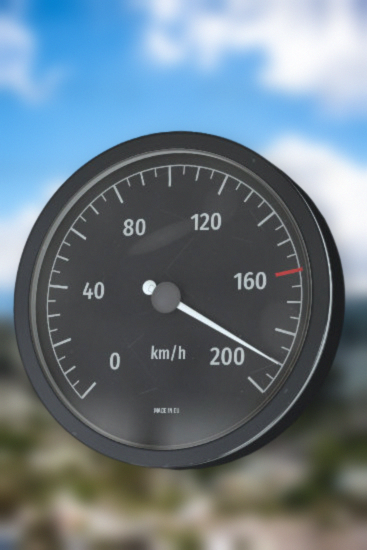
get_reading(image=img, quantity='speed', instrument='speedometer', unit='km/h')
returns 190 km/h
